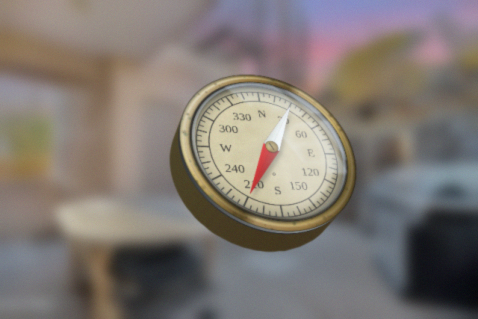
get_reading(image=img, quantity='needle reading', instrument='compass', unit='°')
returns 210 °
